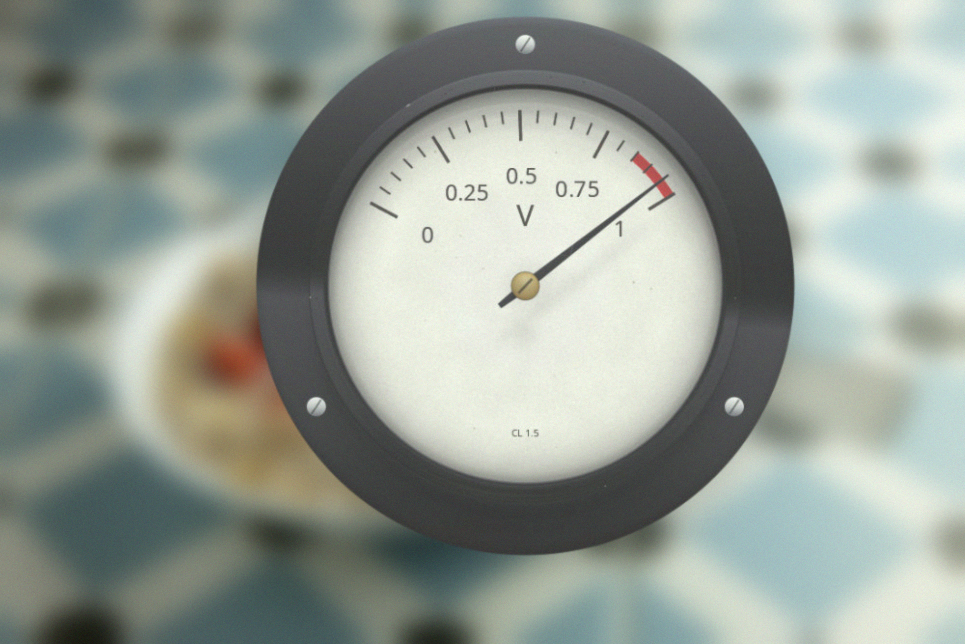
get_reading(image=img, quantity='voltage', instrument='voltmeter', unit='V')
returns 0.95 V
